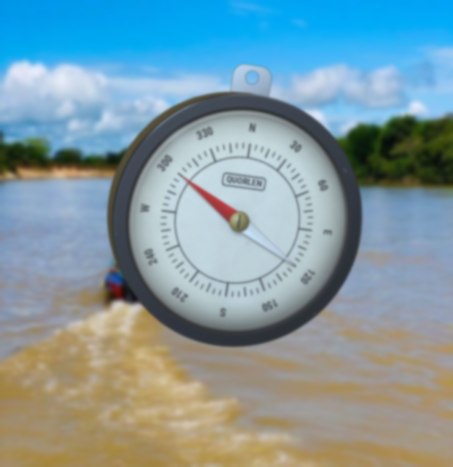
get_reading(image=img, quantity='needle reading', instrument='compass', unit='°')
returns 300 °
